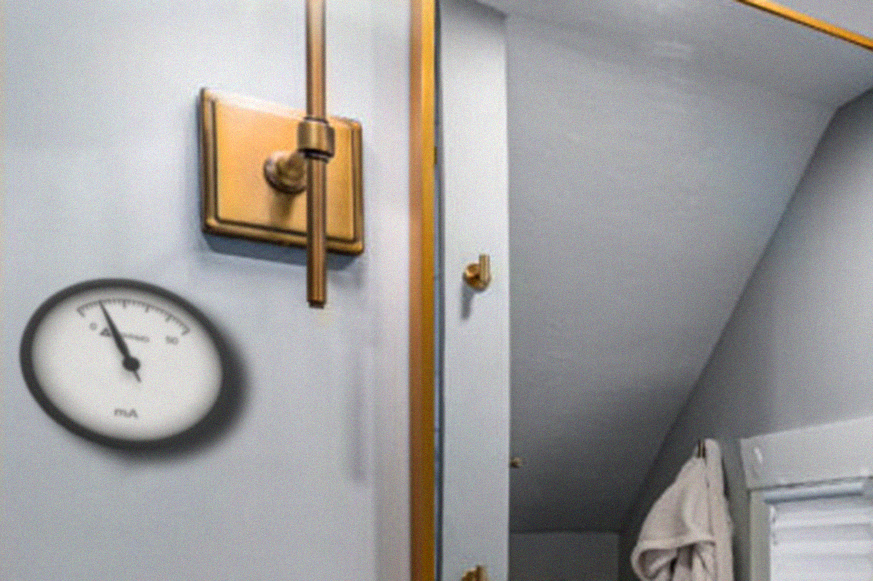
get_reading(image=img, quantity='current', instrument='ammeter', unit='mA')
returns 10 mA
